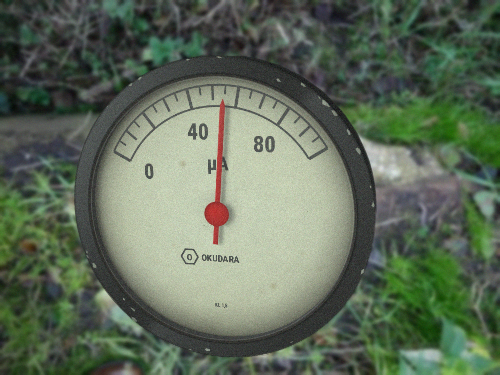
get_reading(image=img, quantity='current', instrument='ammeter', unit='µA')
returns 55 µA
